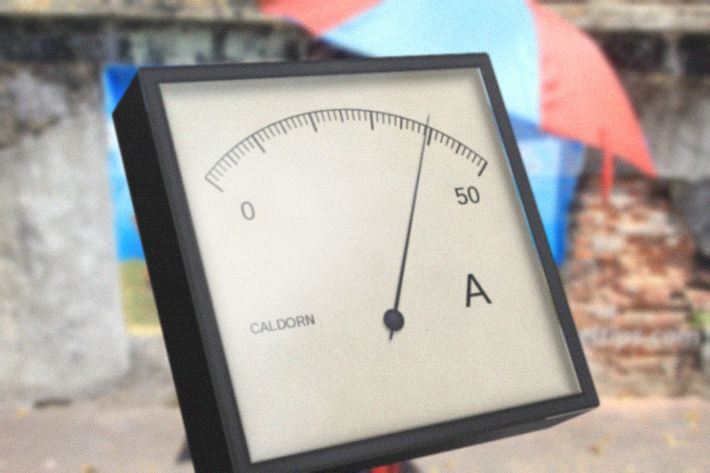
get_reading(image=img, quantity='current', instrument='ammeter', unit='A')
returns 39 A
